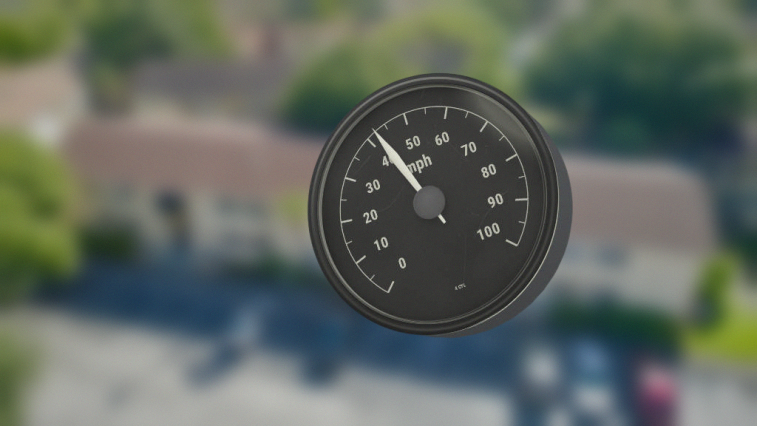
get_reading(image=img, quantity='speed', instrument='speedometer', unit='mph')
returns 42.5 mph
